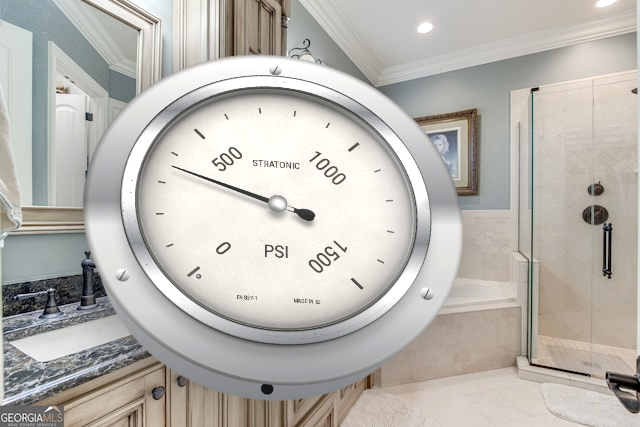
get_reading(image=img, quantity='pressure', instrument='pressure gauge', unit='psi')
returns 350 psi
